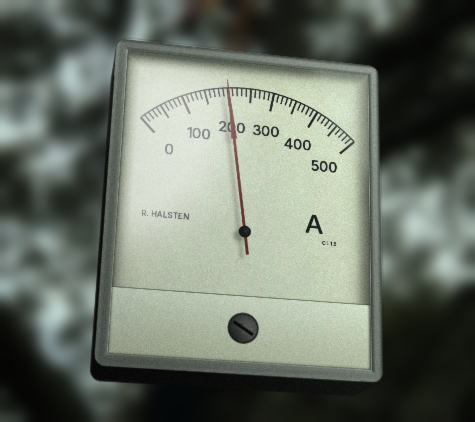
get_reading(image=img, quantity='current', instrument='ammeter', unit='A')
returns 200 A
